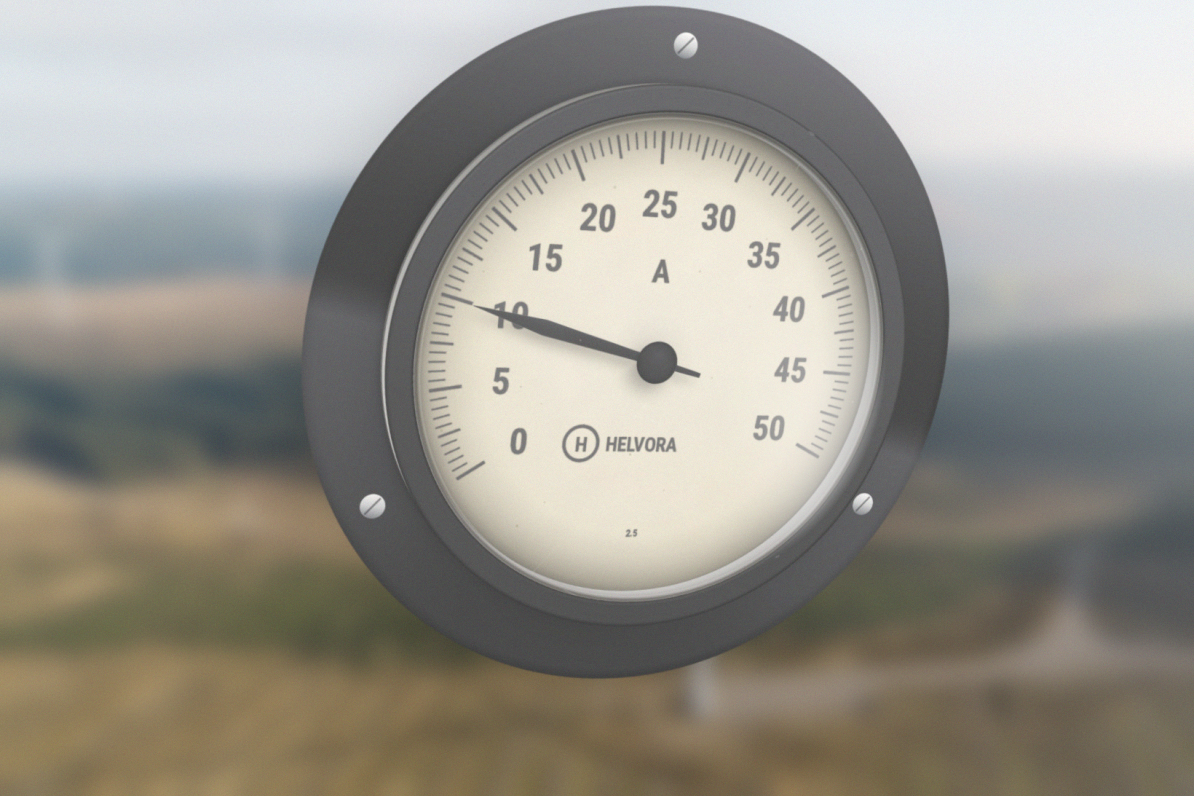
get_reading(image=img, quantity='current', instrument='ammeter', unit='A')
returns 10 A
